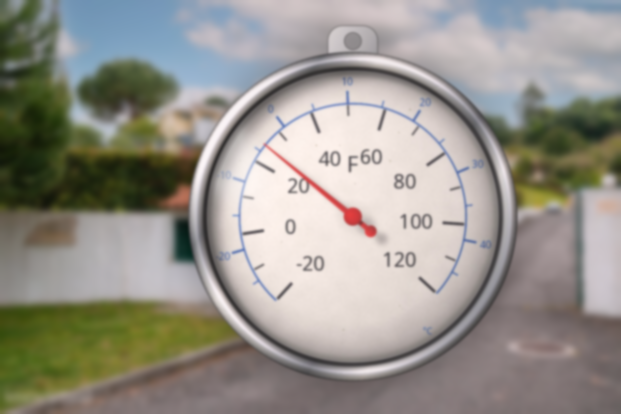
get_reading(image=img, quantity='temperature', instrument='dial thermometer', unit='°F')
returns 25 °F
